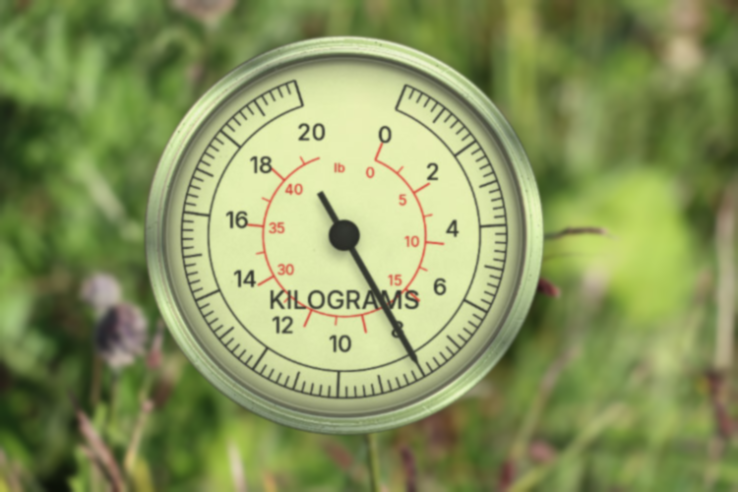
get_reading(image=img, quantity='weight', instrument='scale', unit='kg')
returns 8 kg
